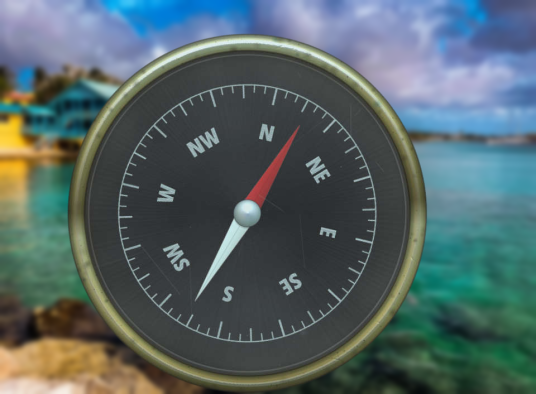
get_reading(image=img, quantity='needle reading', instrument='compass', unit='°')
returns 17.5 °
